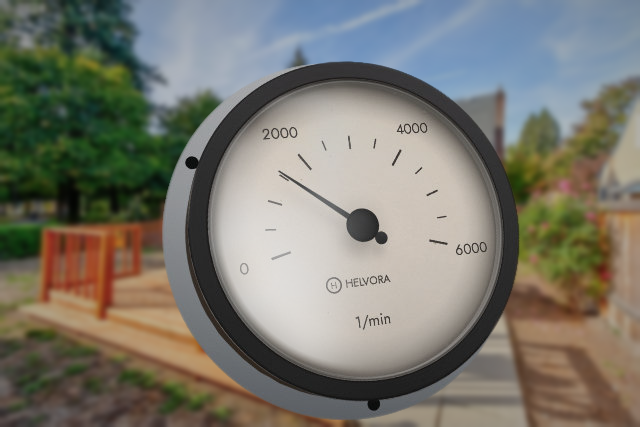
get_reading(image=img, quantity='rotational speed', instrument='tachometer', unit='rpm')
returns 1500 rpm
